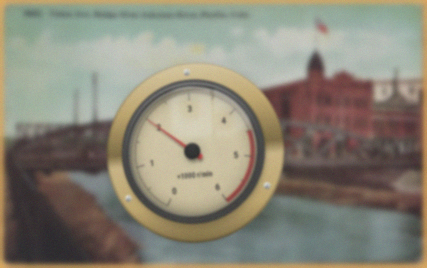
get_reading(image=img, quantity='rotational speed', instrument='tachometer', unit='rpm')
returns 2000 rpm
